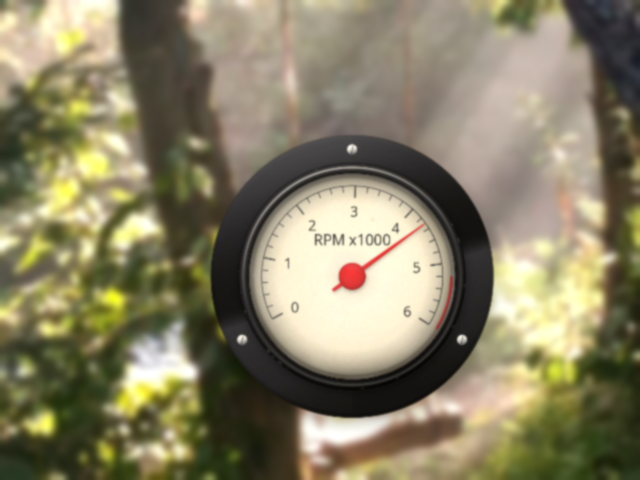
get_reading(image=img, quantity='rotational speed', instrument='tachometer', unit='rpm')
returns 4300 rpm
